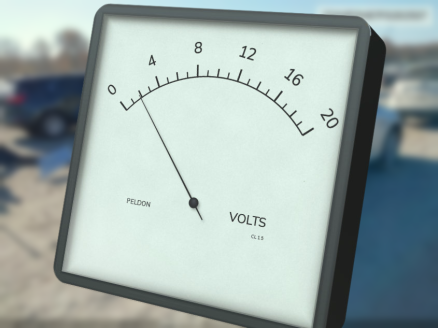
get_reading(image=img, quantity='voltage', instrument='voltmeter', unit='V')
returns 2 V
